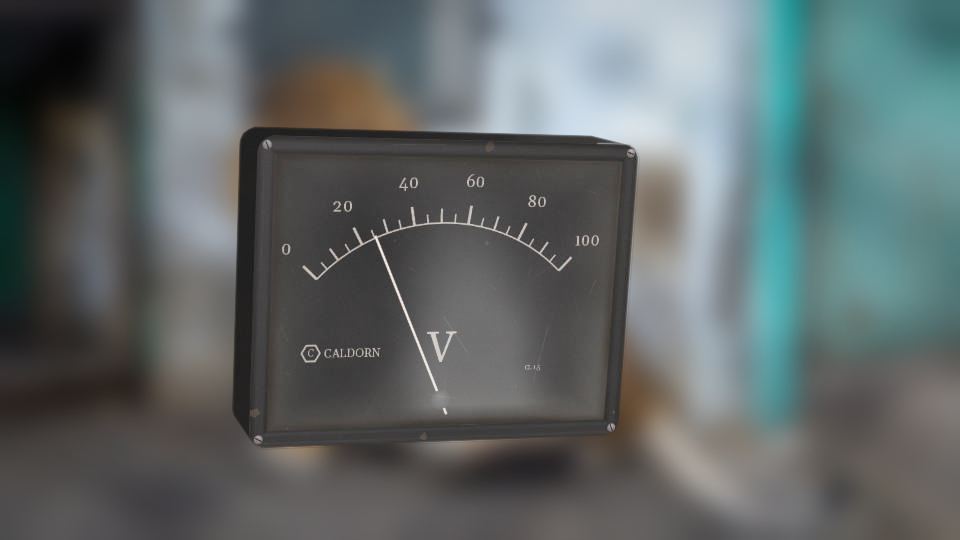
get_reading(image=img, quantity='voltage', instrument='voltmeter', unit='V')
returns 25 V
